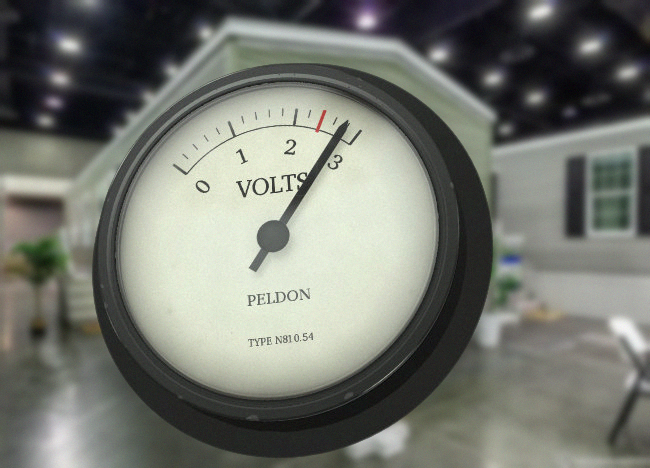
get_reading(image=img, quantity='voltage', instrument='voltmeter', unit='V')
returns 2.8 V
